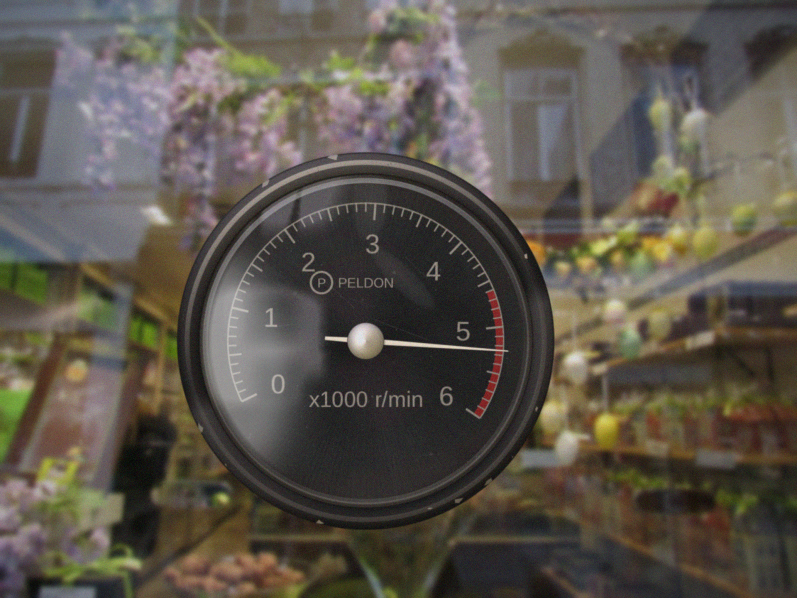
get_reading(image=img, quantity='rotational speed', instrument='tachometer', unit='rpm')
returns 5250 rpm
